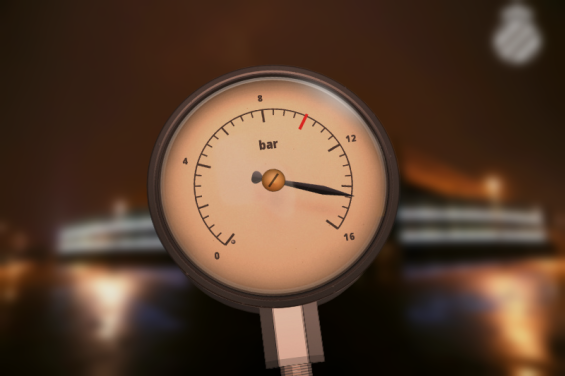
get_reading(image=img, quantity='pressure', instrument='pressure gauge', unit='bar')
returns 14.5 bar
